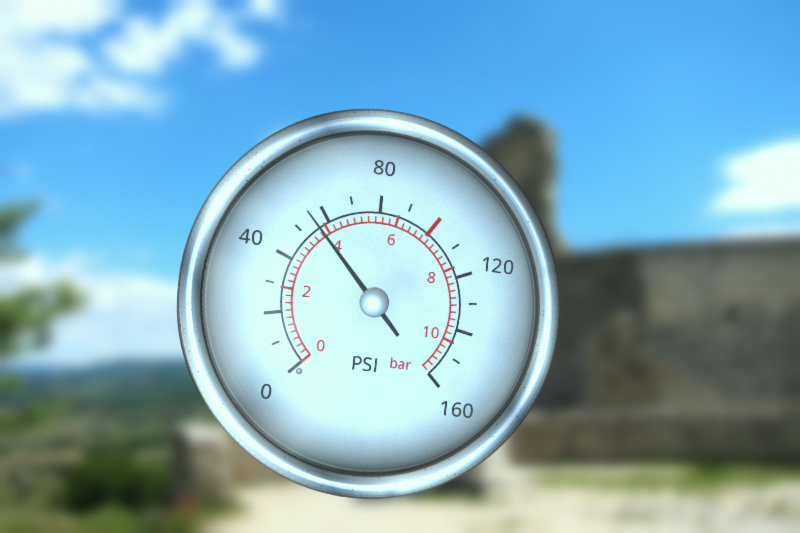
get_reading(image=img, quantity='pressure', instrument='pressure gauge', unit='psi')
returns 55 psi
